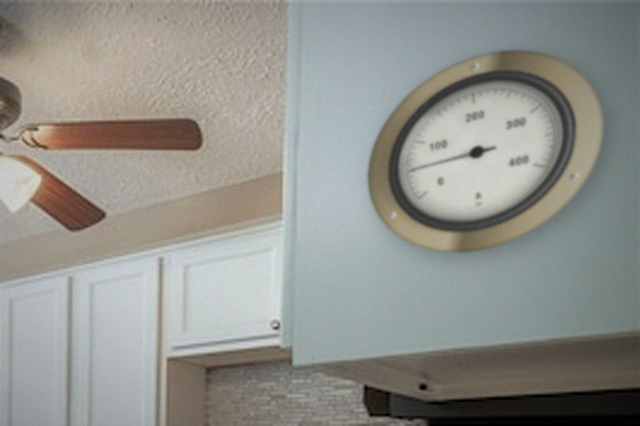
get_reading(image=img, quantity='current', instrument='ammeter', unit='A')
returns 50 A
